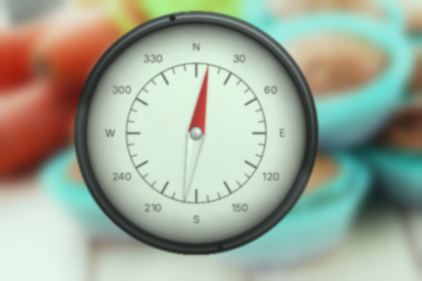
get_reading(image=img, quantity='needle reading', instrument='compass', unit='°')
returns 10 °
